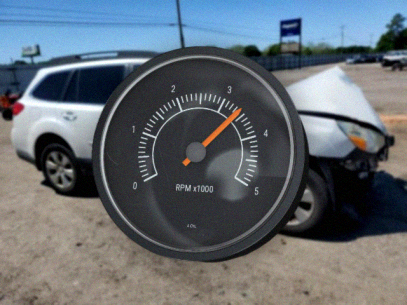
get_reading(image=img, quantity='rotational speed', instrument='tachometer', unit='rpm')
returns 3400 rpm
